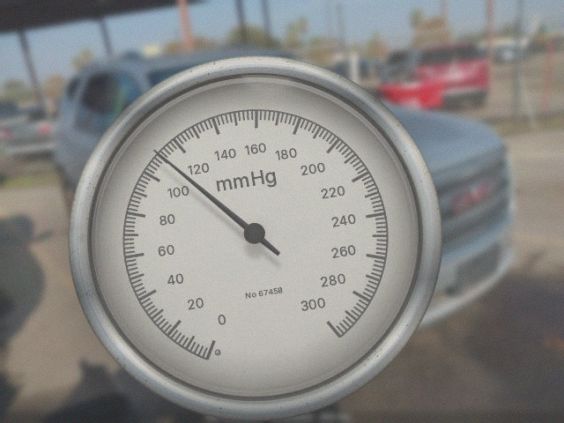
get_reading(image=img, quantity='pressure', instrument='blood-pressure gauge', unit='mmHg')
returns 110 mmHg
